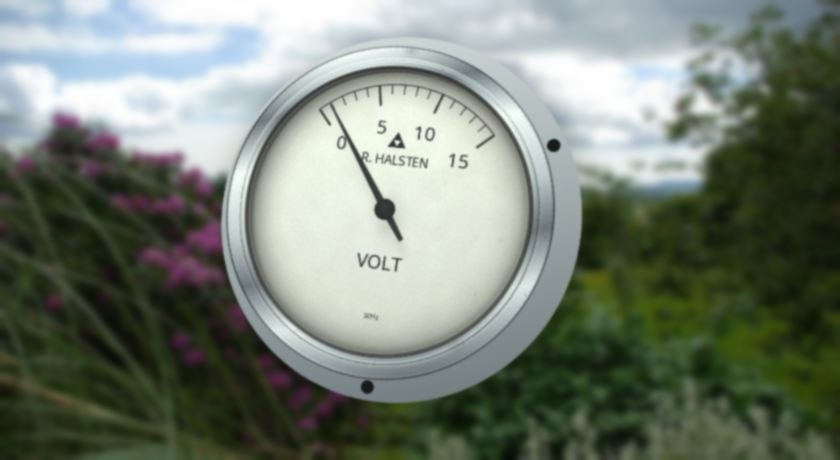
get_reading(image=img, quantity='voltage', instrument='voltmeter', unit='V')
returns 1 V
